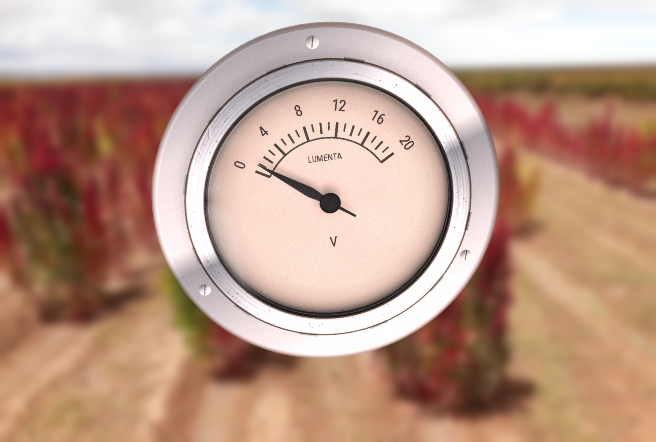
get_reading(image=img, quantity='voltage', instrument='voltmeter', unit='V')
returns 1 V
